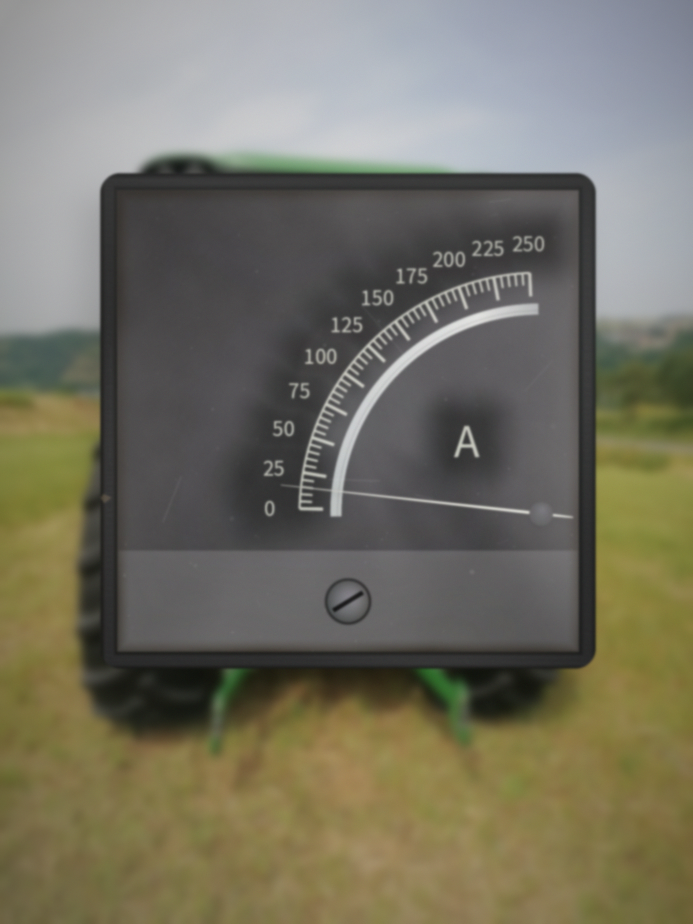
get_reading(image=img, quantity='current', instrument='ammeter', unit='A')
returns 15 A
